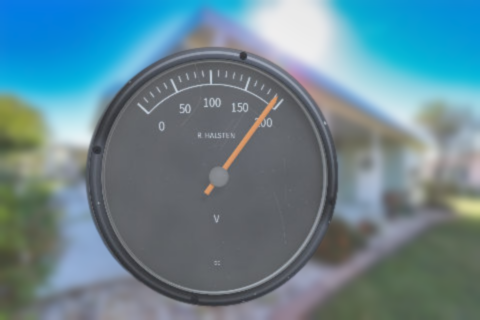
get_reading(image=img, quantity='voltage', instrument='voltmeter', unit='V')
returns 190 V
